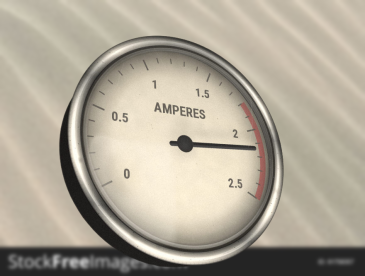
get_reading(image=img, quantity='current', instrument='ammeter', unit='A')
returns 2.15 A
